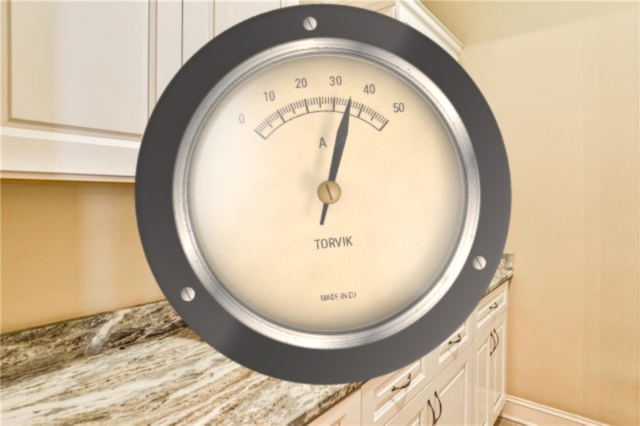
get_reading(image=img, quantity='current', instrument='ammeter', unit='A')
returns 35 A
